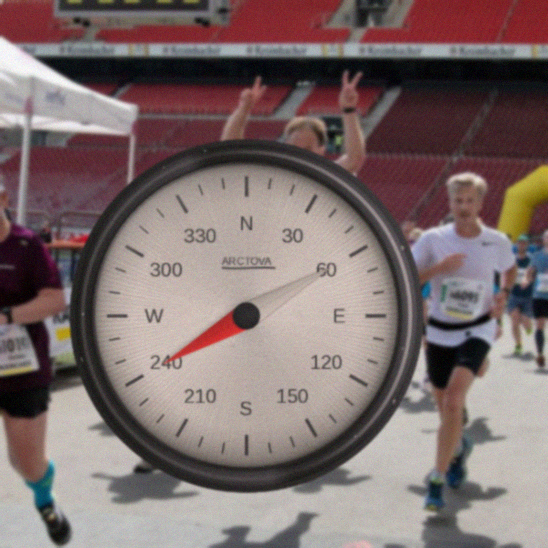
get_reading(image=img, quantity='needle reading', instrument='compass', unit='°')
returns 240 °
